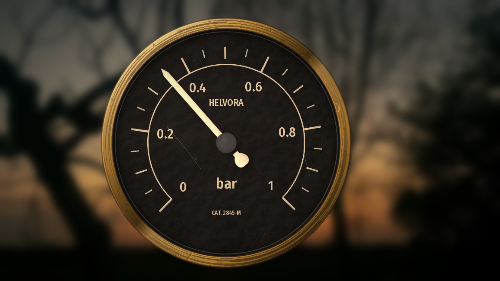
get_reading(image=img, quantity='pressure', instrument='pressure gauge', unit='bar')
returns 0.35 bar
